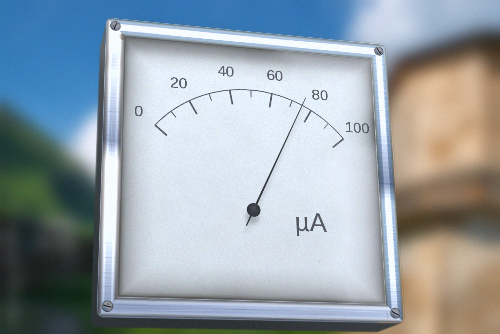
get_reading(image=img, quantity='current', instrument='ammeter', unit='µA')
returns 75 µA
